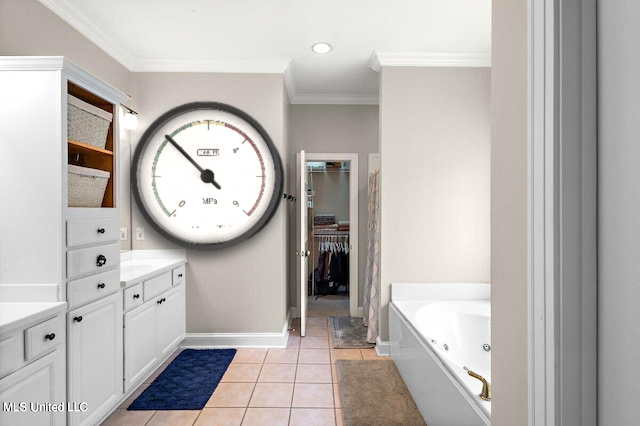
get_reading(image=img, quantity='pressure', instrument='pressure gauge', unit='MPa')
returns 2 MPa
